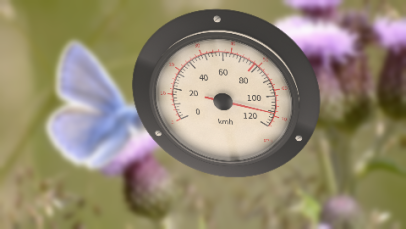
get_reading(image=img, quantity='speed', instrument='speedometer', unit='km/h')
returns 110 km/h
